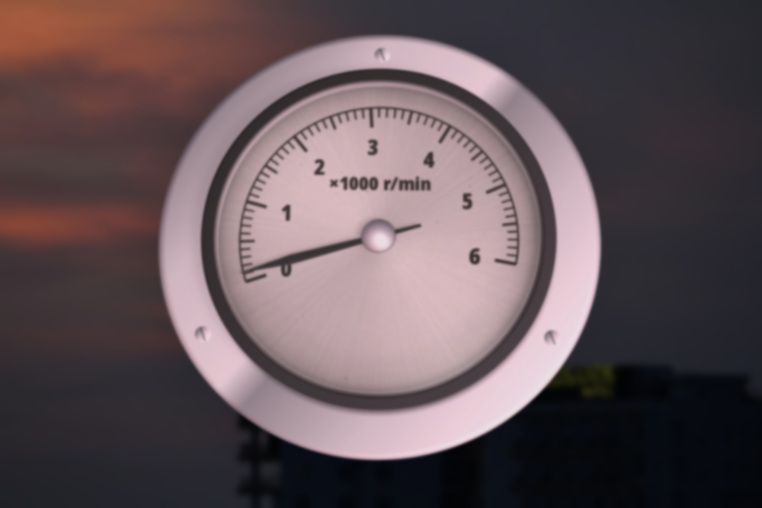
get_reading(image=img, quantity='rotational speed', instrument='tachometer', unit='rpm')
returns 100 rpm
